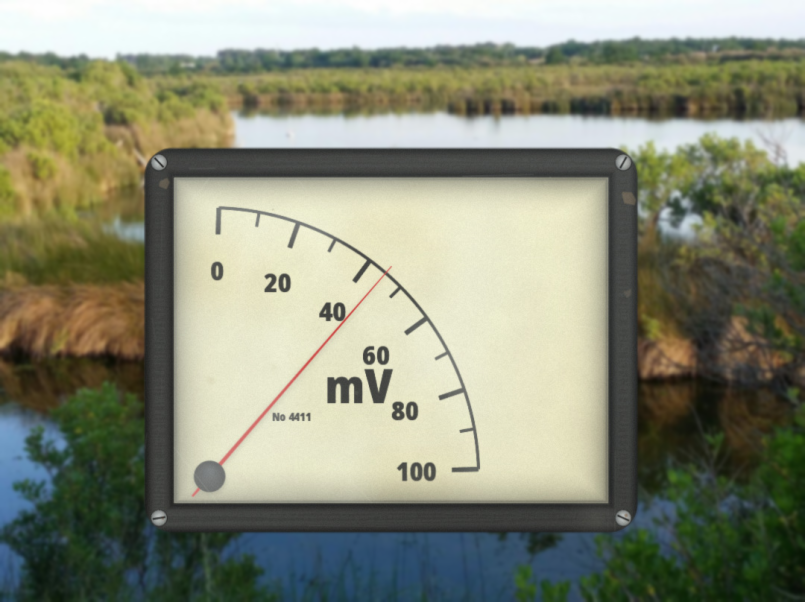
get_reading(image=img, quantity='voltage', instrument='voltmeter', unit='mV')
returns 45 mV
